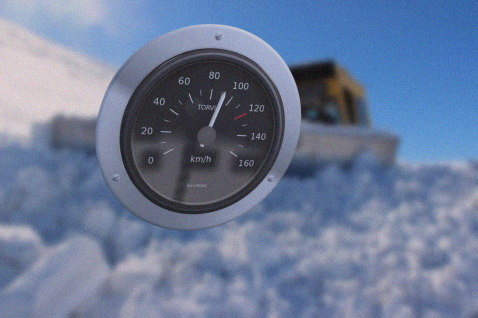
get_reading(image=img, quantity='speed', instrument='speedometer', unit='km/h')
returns 90 km/h
